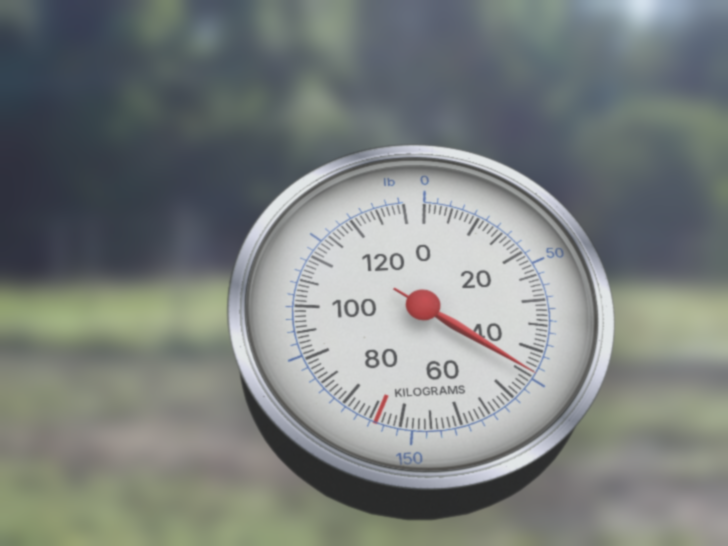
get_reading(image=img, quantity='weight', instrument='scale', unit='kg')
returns 45 kg
